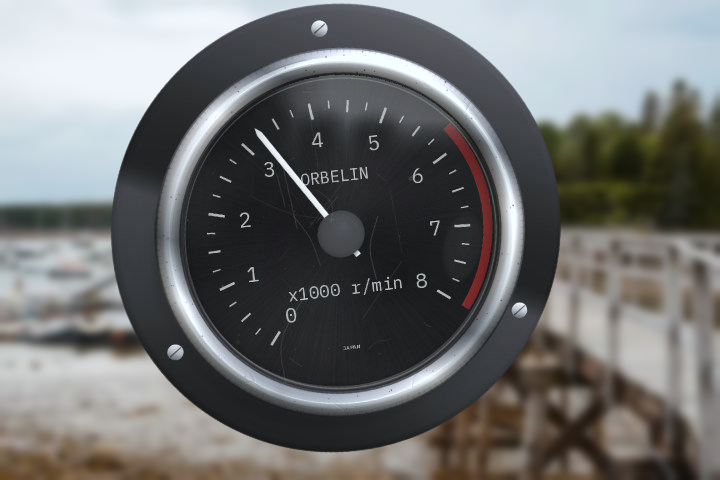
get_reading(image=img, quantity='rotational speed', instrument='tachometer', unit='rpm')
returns 3250 rpm
